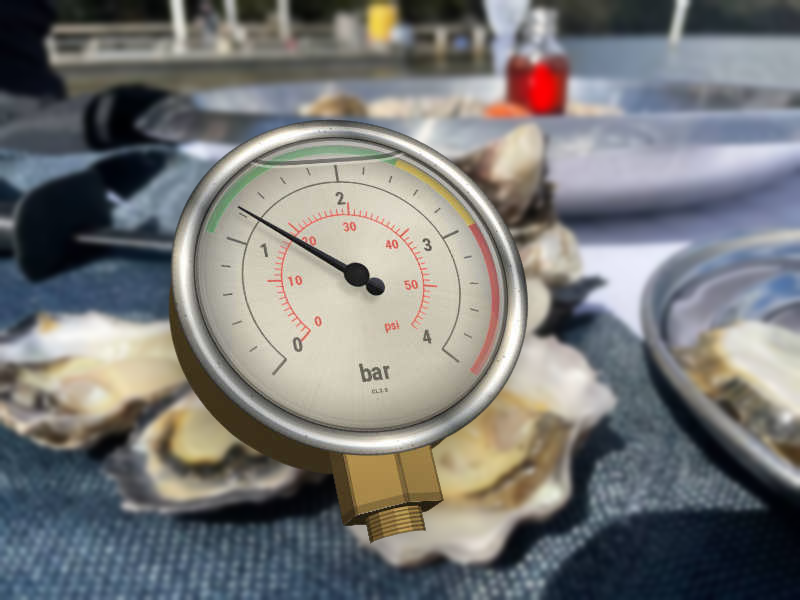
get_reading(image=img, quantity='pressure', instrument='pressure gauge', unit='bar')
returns 1.2 bar
